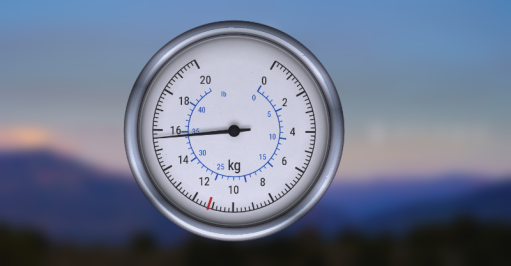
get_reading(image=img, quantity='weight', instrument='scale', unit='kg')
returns 15.6 kg
